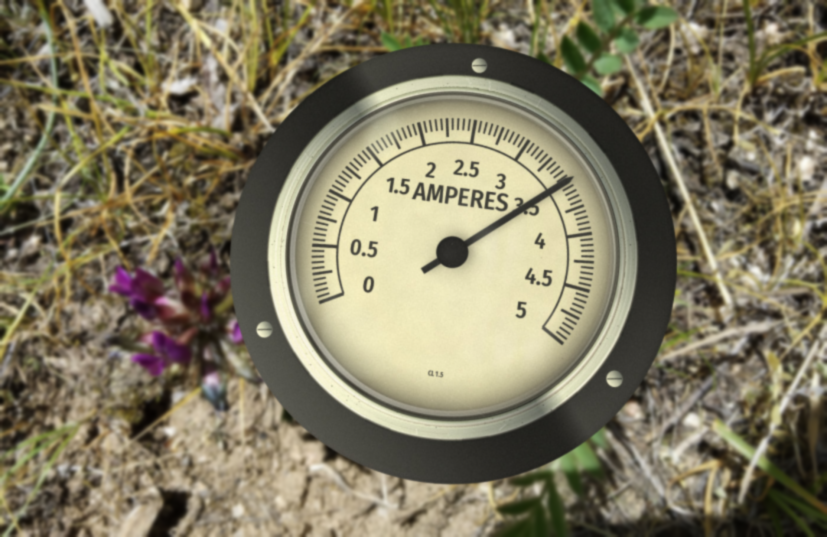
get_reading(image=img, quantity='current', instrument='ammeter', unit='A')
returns 3.5 A
